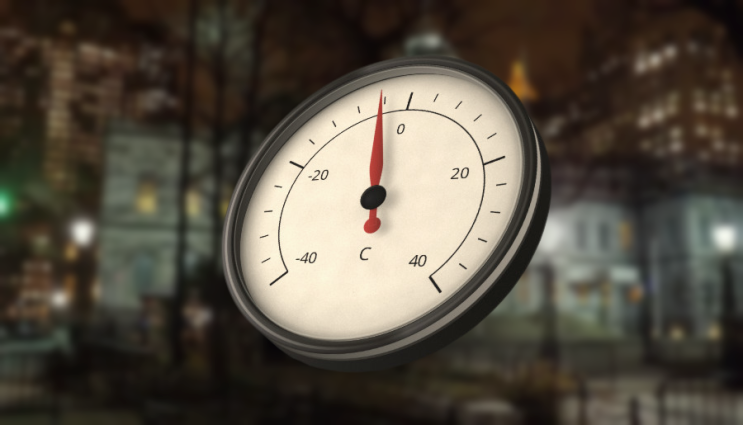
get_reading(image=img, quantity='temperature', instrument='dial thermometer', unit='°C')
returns -4 °C
